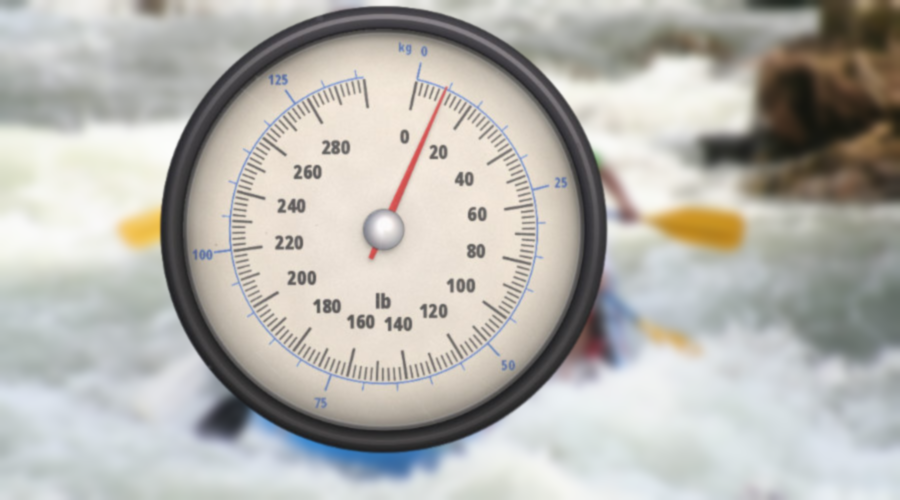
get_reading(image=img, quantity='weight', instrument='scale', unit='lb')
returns 10 lb
